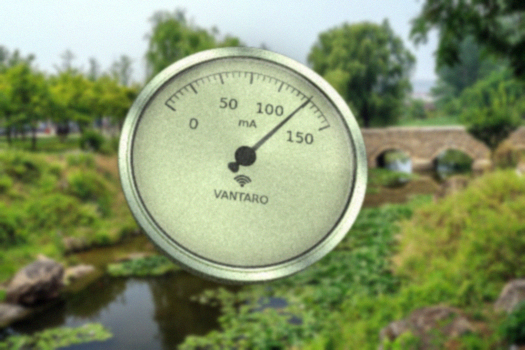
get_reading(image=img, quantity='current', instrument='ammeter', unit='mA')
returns 125 mA
